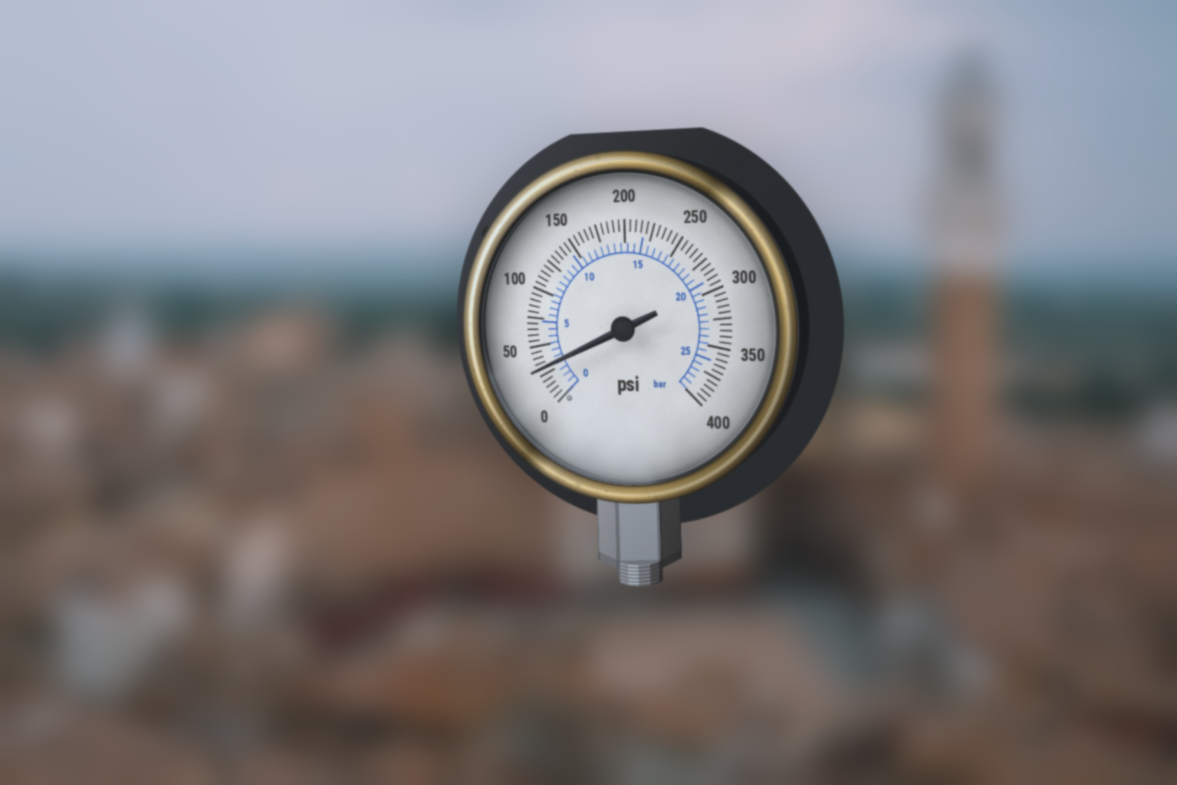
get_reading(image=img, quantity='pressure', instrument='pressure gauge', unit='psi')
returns 30 psi
